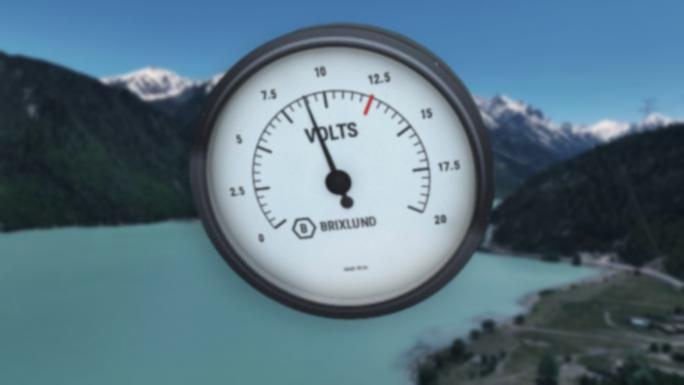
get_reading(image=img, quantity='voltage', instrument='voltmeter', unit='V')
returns 9 V
